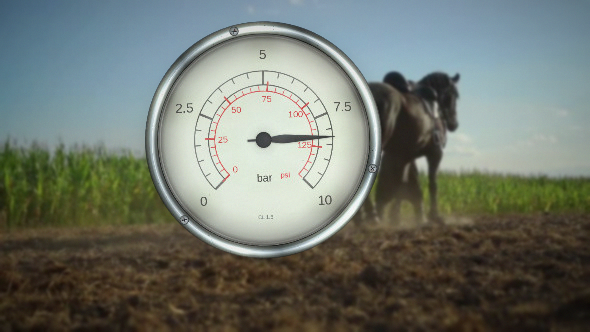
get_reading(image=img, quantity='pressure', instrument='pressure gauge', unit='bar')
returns 8.25 bar
